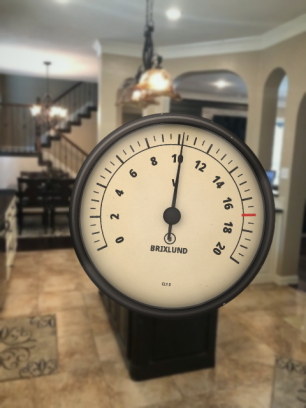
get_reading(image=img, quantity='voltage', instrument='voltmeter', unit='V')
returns 10.25 V
